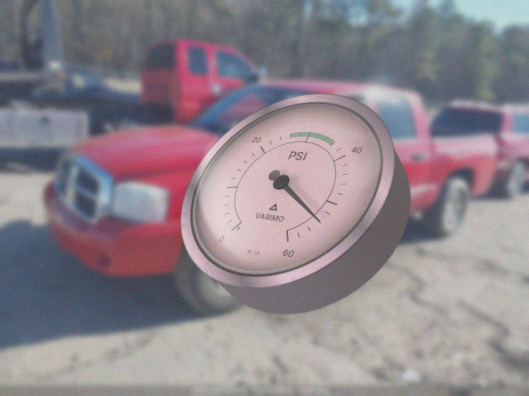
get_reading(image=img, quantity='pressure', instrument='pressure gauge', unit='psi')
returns 54 psi
